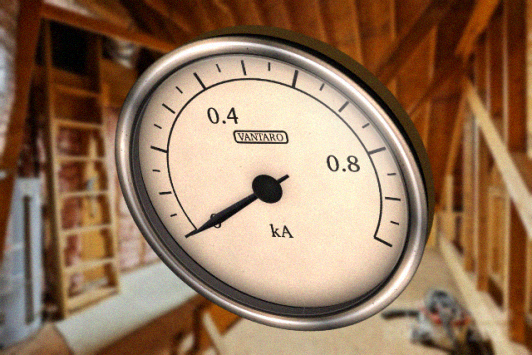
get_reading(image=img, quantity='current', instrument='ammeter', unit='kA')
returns 0 kA
